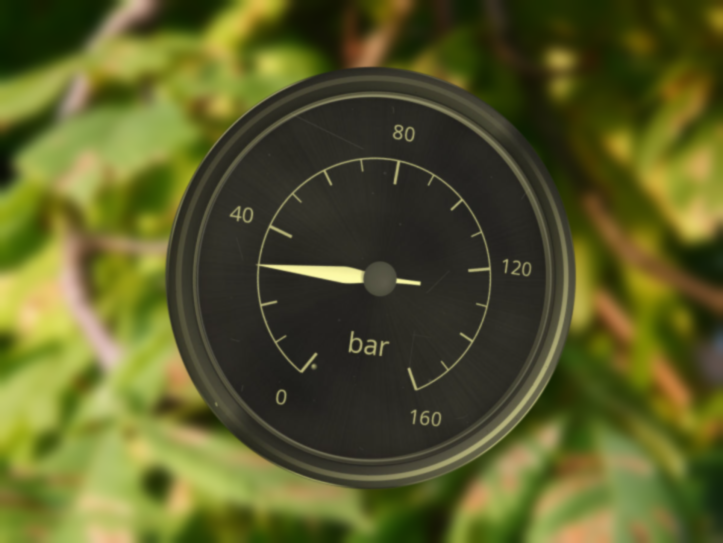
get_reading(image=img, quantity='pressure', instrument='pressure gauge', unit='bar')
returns 30 bar
